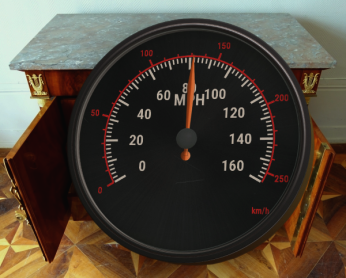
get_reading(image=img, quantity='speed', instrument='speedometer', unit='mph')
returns 82 mph
